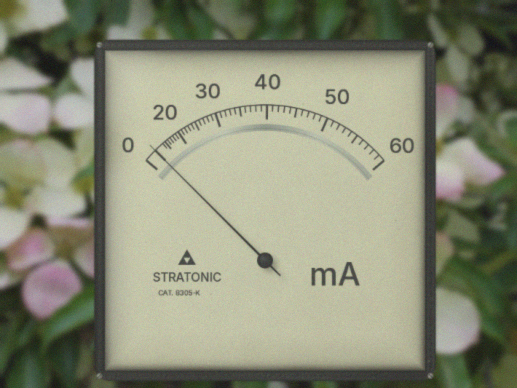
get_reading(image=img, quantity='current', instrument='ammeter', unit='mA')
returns 10 mA
